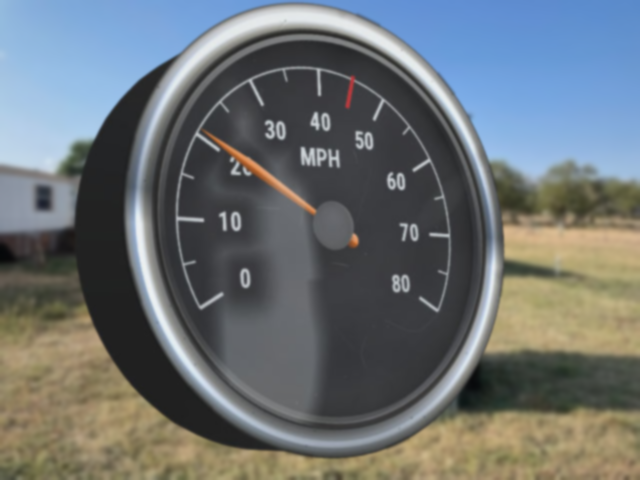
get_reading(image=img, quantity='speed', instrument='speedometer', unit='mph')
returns 20 mph
